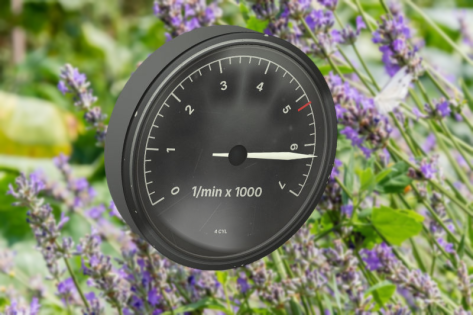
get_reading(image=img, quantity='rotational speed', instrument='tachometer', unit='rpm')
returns 6200 rpm
